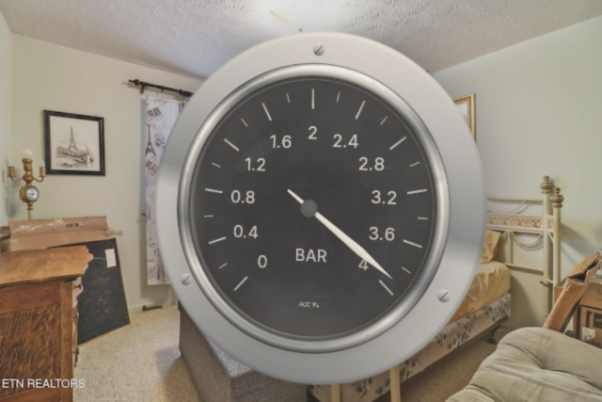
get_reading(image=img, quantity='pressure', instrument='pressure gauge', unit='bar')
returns 3.9 bar
